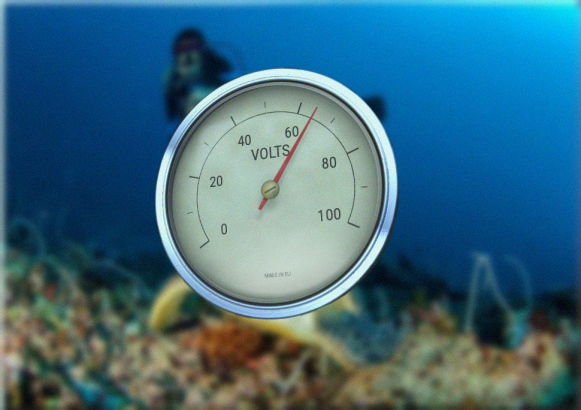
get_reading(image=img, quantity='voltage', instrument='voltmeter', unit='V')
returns 65 V
